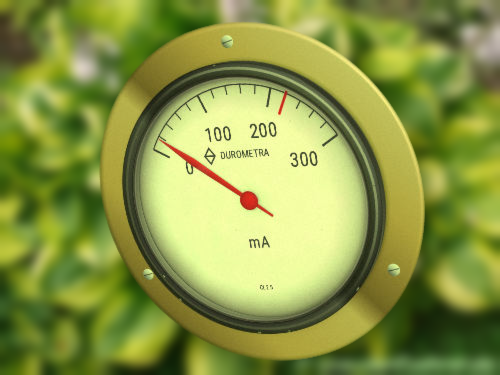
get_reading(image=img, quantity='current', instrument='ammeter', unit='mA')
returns 20 mA
